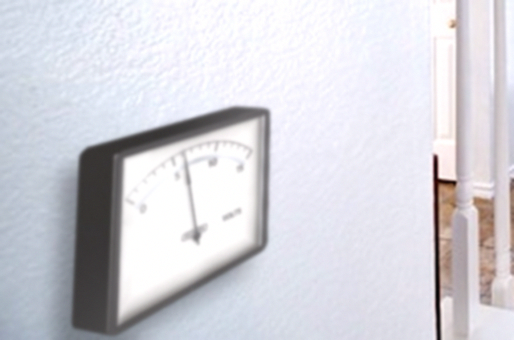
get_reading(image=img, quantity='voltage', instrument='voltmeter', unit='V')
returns 6 V
